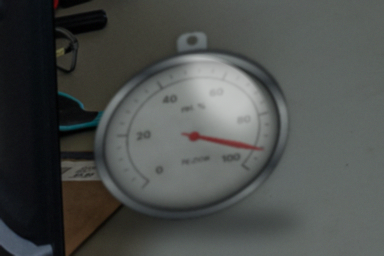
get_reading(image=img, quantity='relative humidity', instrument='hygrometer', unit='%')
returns 92 %
